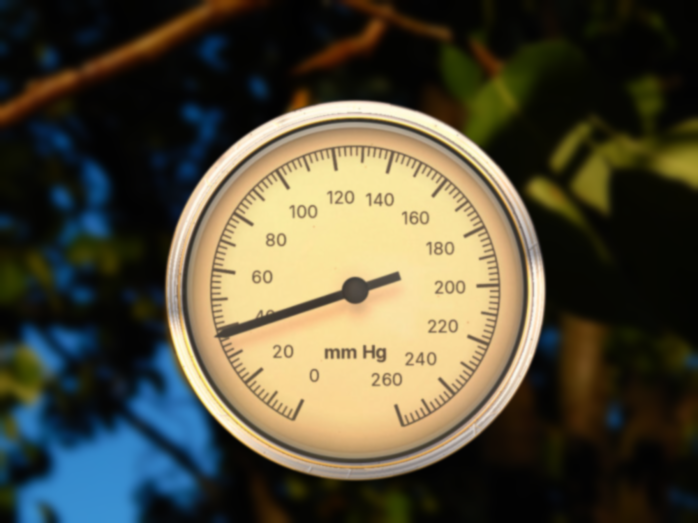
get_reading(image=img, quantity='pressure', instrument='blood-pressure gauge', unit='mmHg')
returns 38 mmHg
